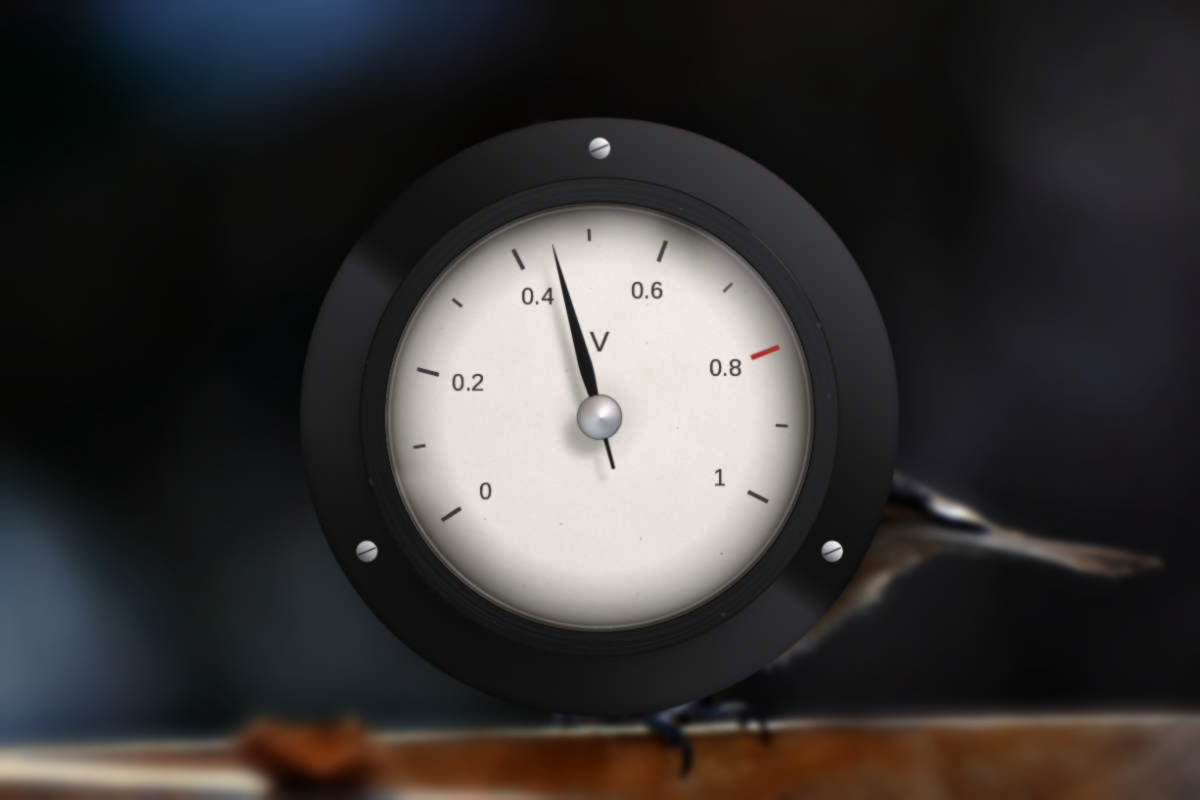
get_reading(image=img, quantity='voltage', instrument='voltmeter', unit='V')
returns 0.45 V
